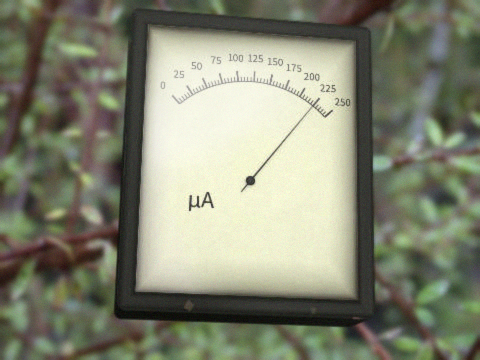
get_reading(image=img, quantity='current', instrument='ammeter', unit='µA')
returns 225 µA
